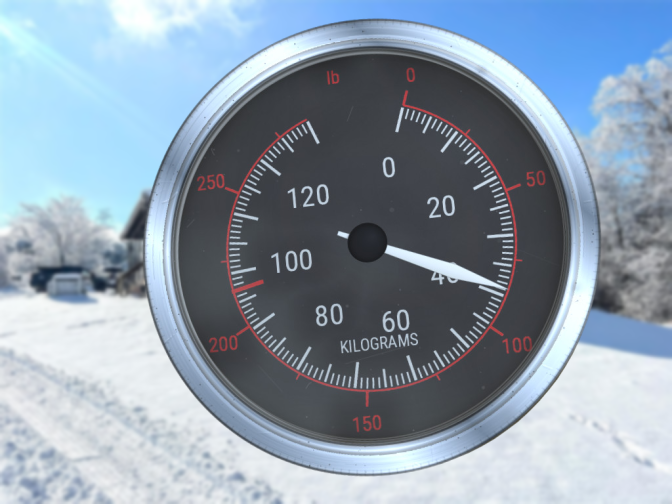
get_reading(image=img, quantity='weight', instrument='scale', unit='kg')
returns 39 kg
